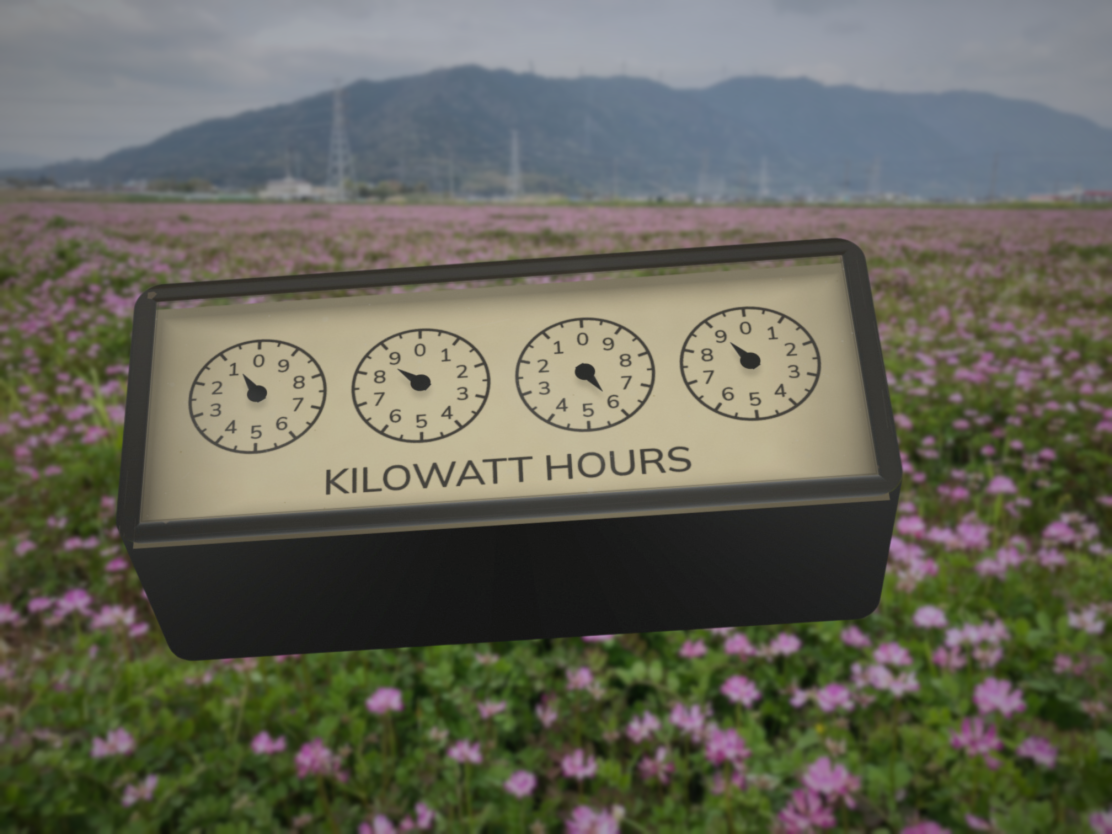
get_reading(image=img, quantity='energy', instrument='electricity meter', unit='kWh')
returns 859 kWh
